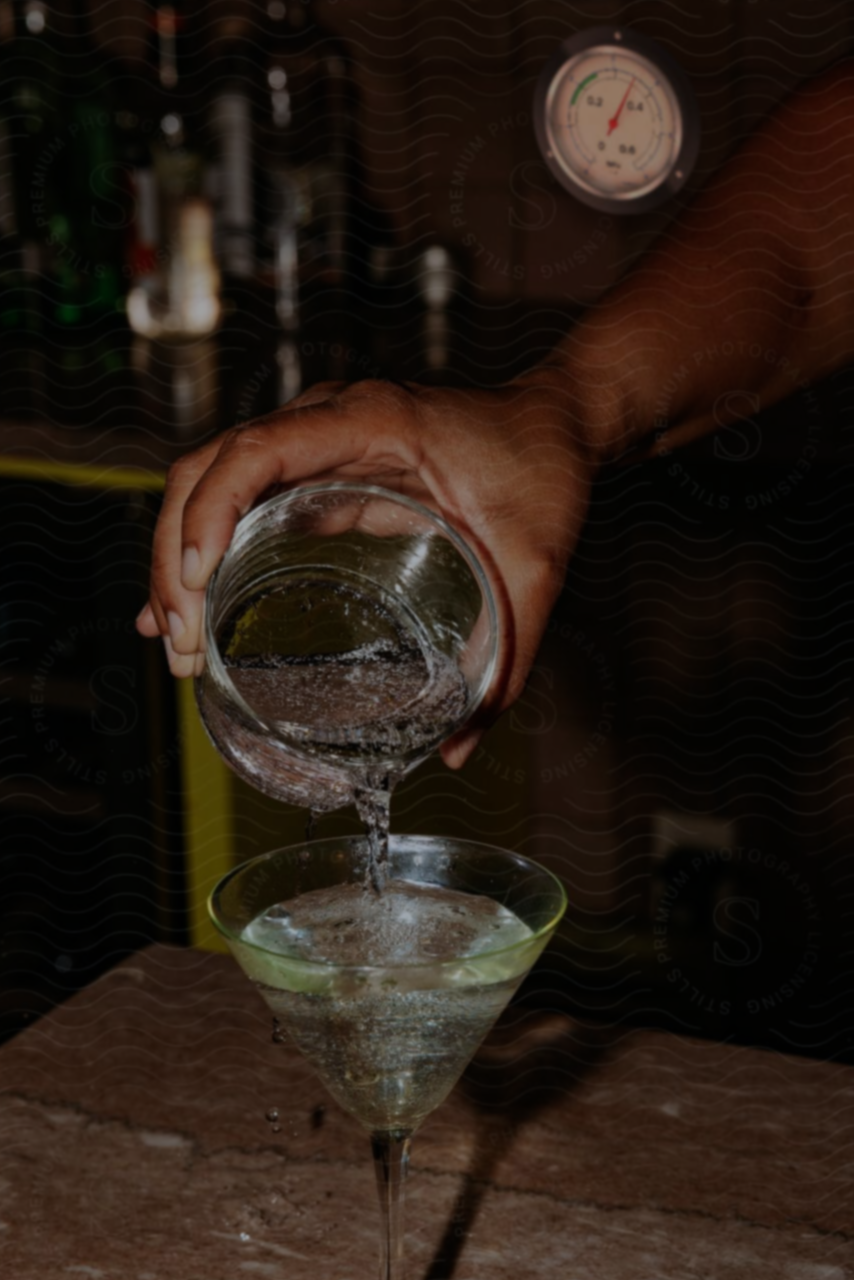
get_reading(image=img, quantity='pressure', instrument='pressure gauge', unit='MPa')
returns 0.35 MPa
